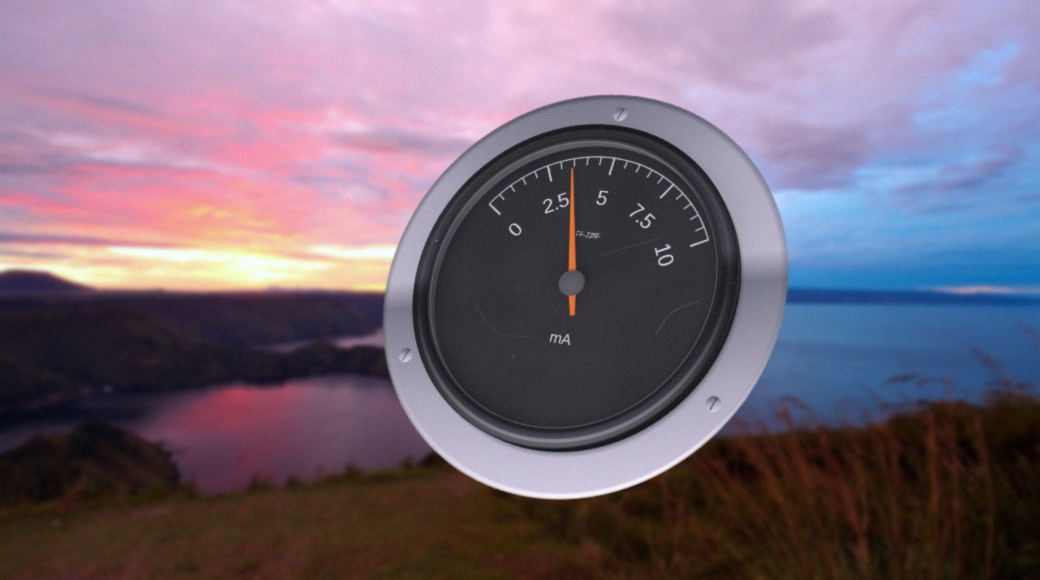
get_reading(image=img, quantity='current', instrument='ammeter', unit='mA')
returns 3.5 mA
